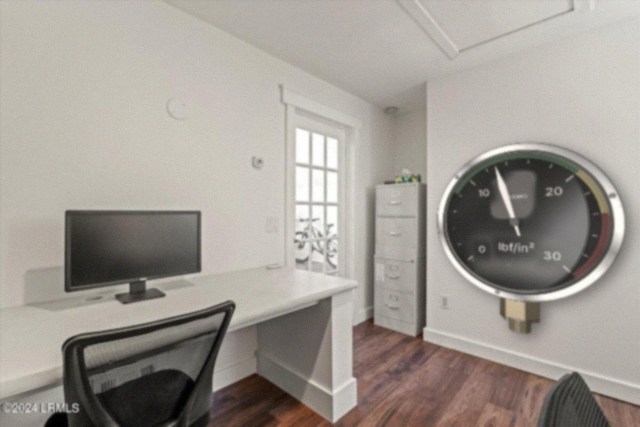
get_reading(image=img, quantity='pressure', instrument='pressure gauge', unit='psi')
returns 13 psi
